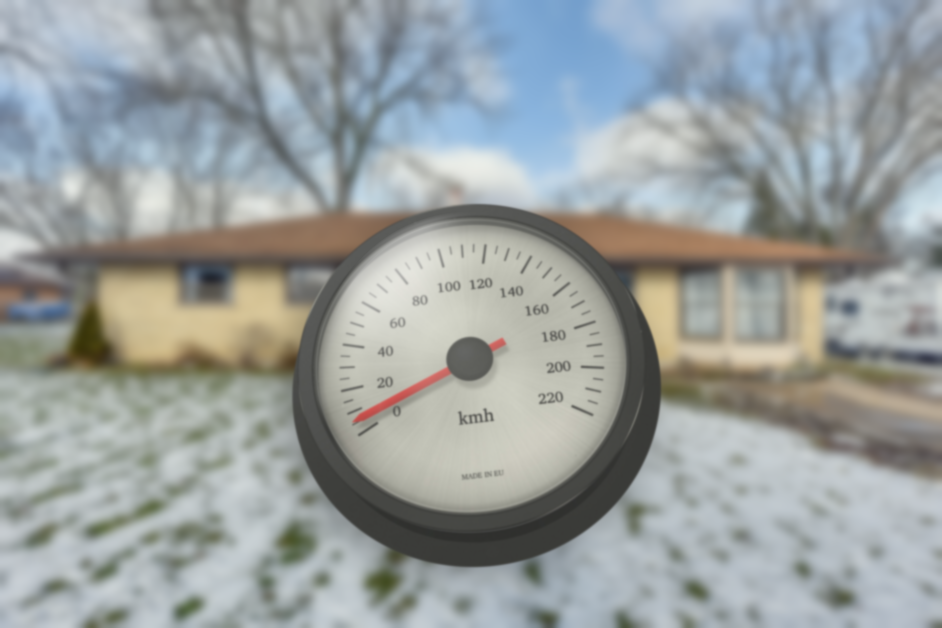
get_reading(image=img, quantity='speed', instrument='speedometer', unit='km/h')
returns 5 km/h
